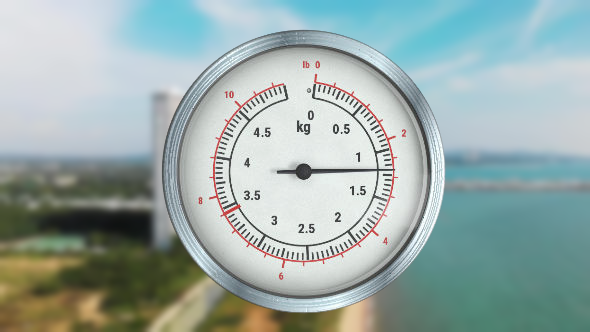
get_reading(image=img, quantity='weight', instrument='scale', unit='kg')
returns 1.2 kg
